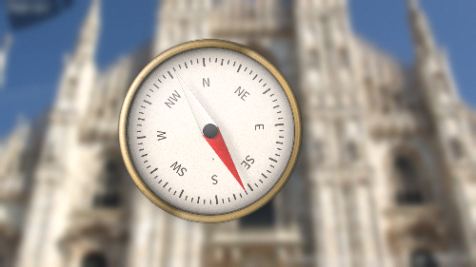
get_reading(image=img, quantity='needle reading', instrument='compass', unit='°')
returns 155 °
